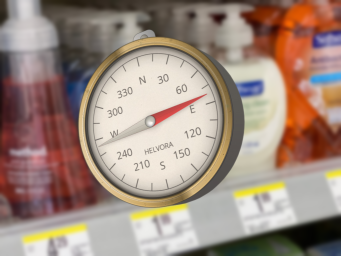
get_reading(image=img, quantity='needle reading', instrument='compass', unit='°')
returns 82.5 °
